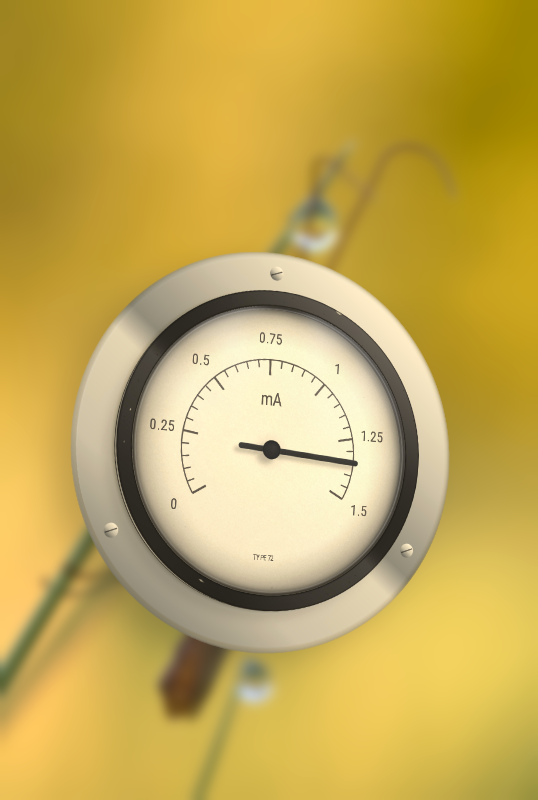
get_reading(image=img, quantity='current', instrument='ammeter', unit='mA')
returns 1.35 mA
